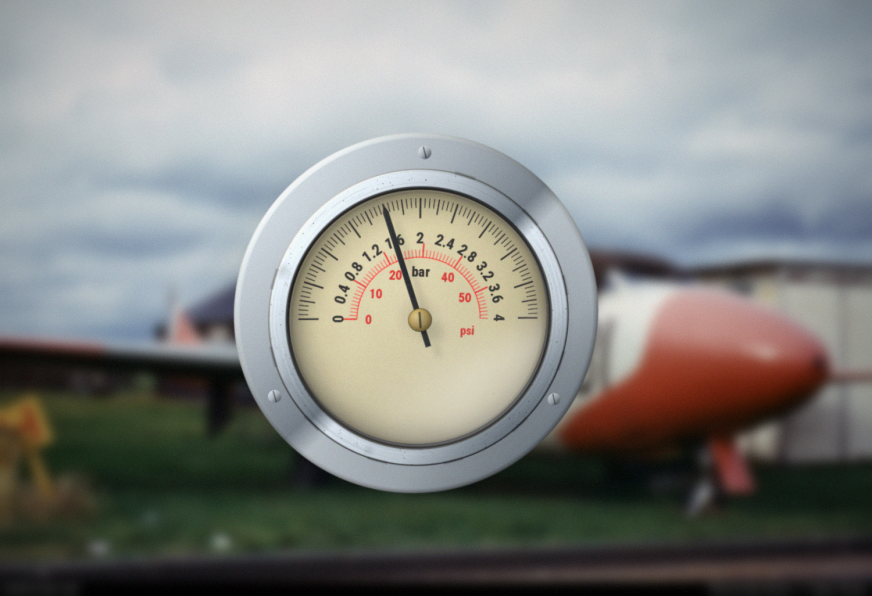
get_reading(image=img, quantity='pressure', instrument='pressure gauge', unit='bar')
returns 1.6 bar
